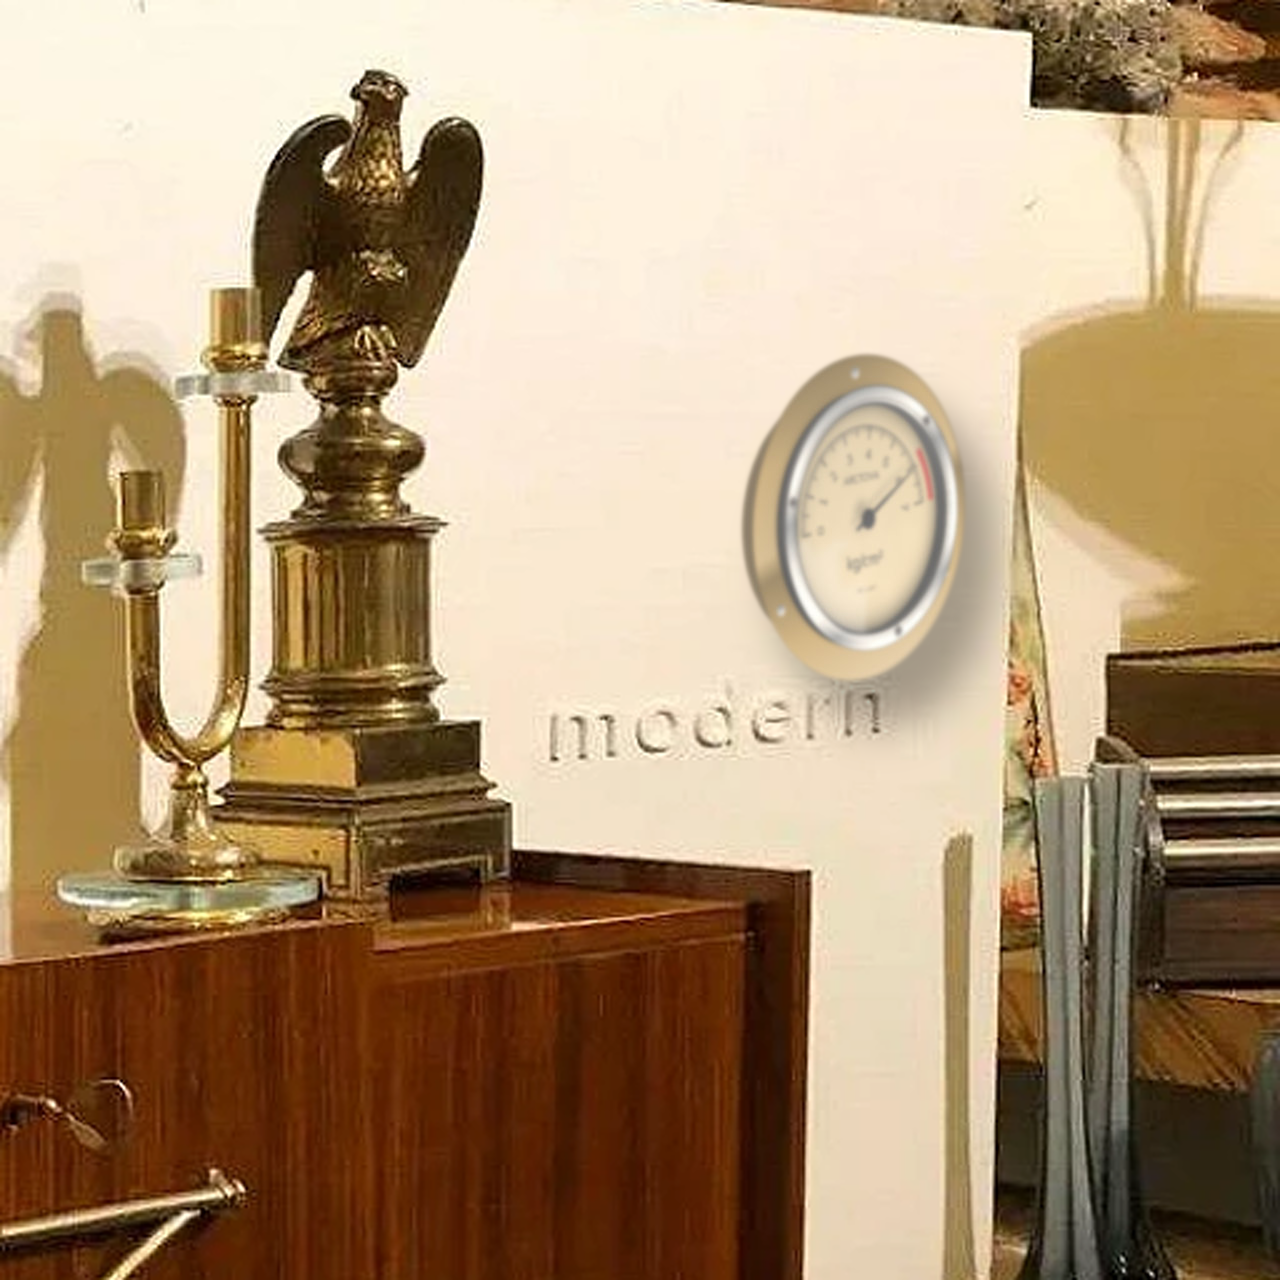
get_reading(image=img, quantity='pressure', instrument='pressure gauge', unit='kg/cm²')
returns 6 kg/cm²
